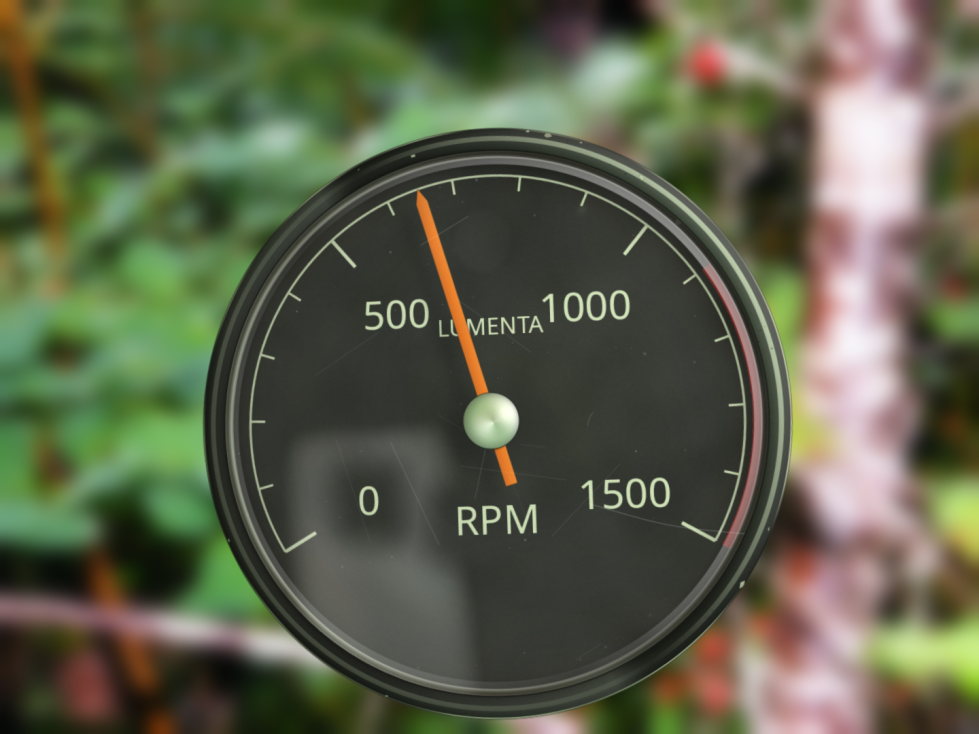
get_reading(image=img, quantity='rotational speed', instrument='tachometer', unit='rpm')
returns 650 rpm
